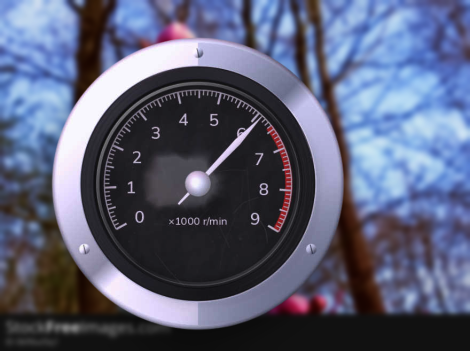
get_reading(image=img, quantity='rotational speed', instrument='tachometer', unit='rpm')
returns 6100 rpm
